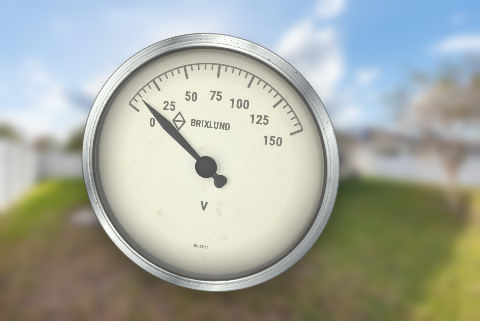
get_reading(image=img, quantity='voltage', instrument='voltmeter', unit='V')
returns 10 V
